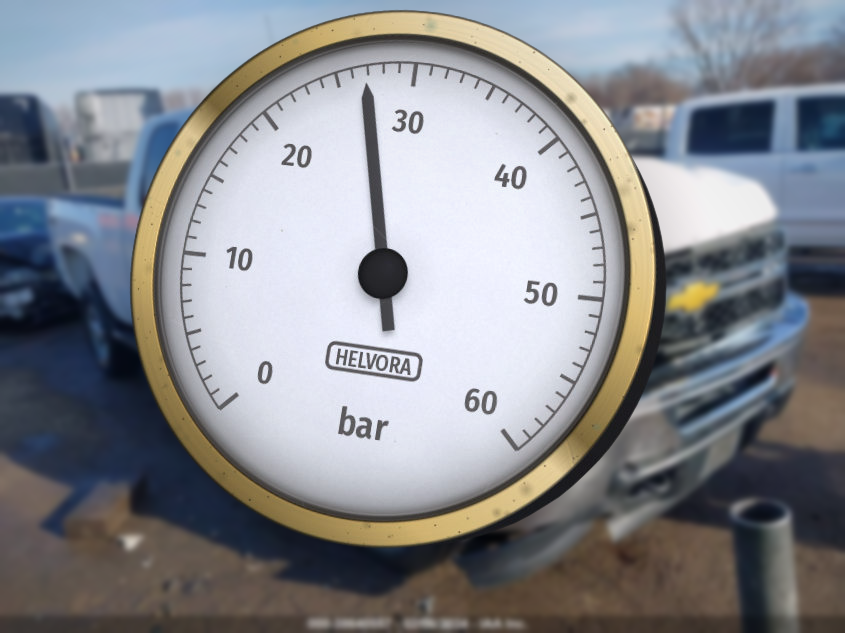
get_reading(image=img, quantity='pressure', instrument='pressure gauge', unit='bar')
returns 27 bar
